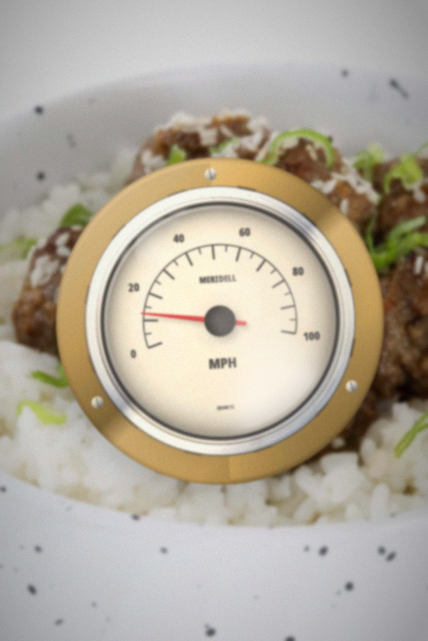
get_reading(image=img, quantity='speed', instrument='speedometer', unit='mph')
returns 12.5 mph
